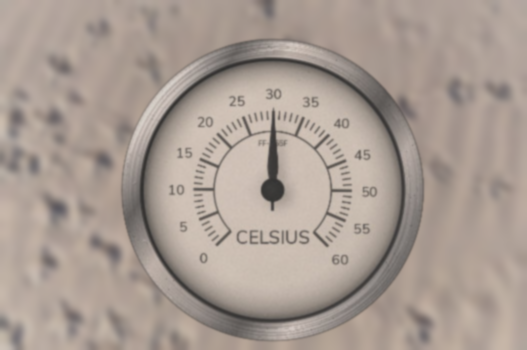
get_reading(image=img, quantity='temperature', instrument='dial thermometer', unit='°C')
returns 30 °C
